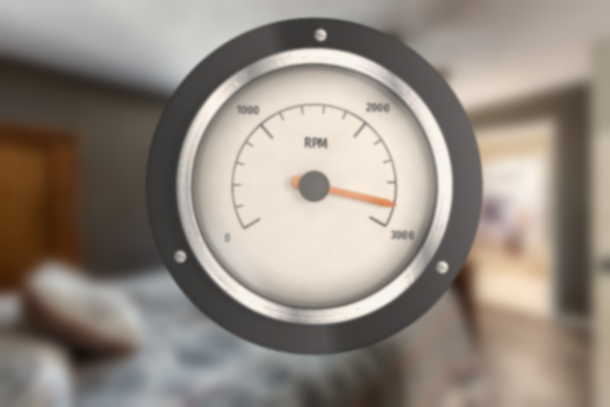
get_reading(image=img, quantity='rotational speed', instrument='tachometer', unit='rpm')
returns 2800 rpm
